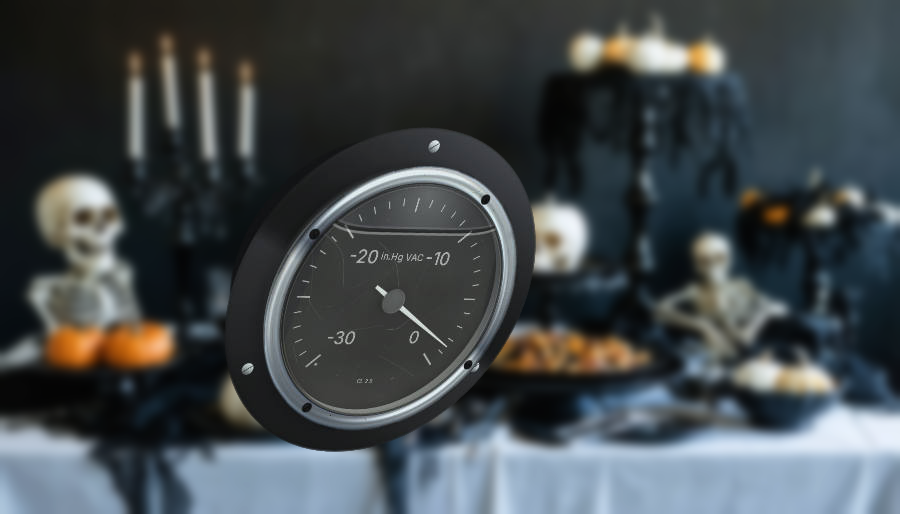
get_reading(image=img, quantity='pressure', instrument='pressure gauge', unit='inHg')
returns -1.5 inHg
